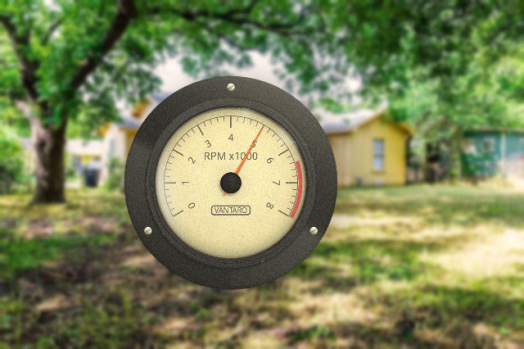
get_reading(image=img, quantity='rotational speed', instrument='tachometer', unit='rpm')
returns 5000 rpm
